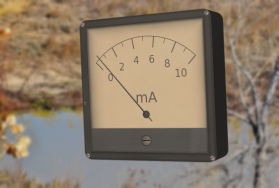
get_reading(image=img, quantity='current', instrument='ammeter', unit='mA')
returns 0.5 mA
